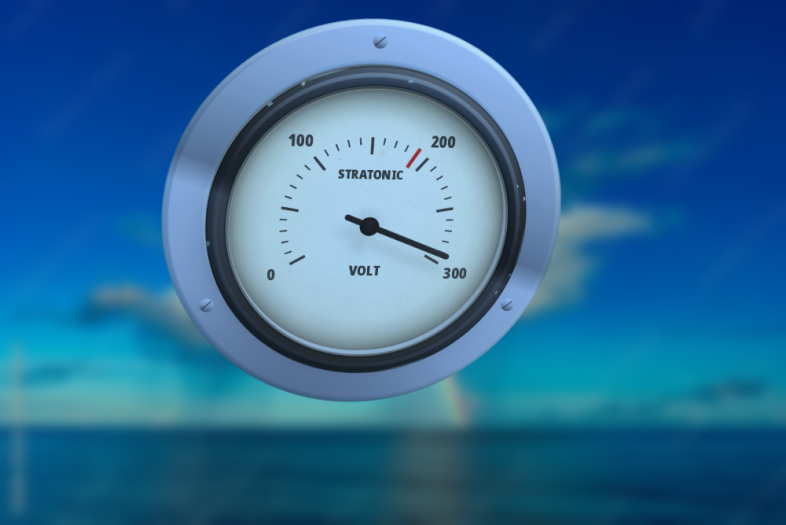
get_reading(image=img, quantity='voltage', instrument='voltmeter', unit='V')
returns 290 V
